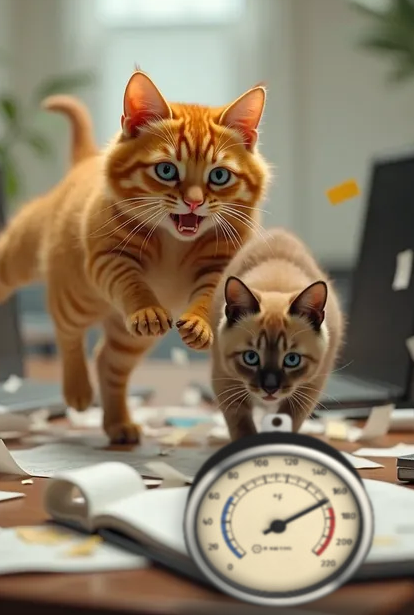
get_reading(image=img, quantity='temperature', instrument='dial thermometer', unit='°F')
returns 160 °F
